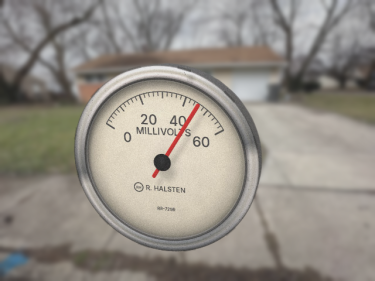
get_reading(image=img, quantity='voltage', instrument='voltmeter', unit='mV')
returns 46 mV
